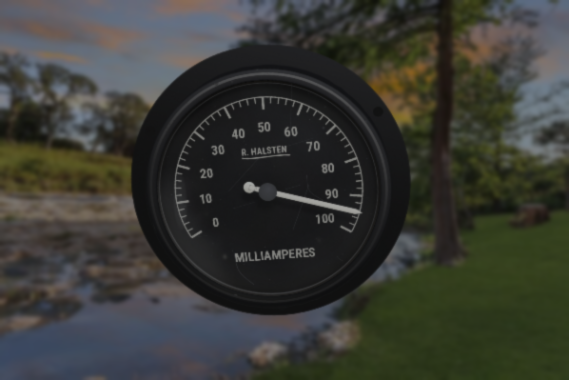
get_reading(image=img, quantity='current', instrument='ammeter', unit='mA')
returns 94 mA
